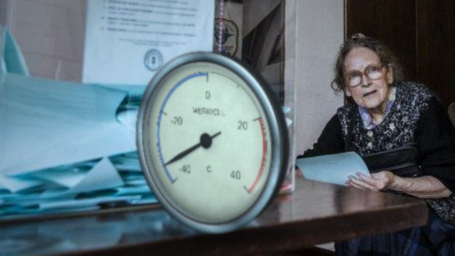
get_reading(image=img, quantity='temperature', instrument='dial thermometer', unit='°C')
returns -35 °C
